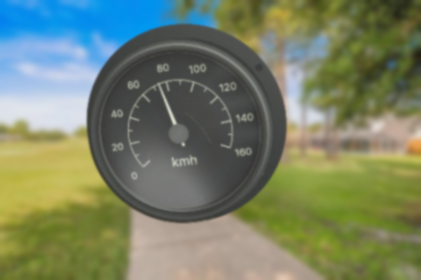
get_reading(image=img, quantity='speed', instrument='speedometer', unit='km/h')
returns 75 km/h
